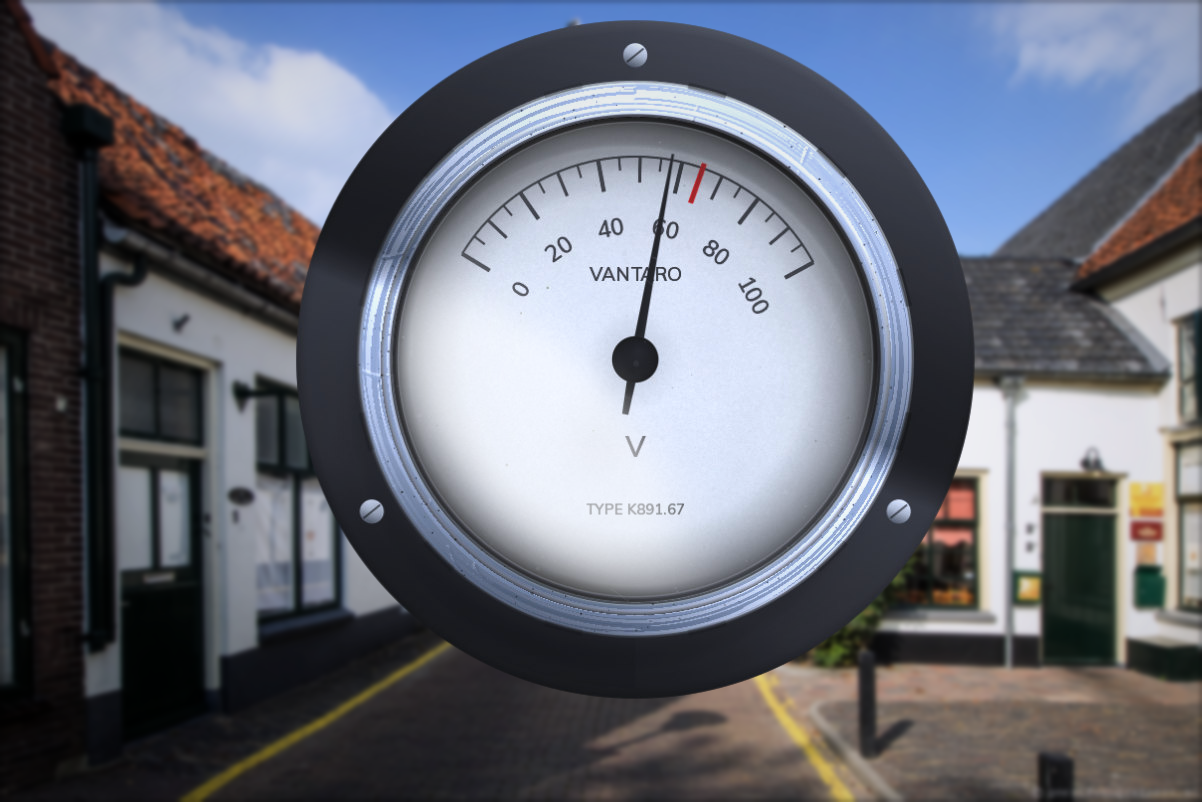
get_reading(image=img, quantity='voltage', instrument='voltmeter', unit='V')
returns 57.5 V
